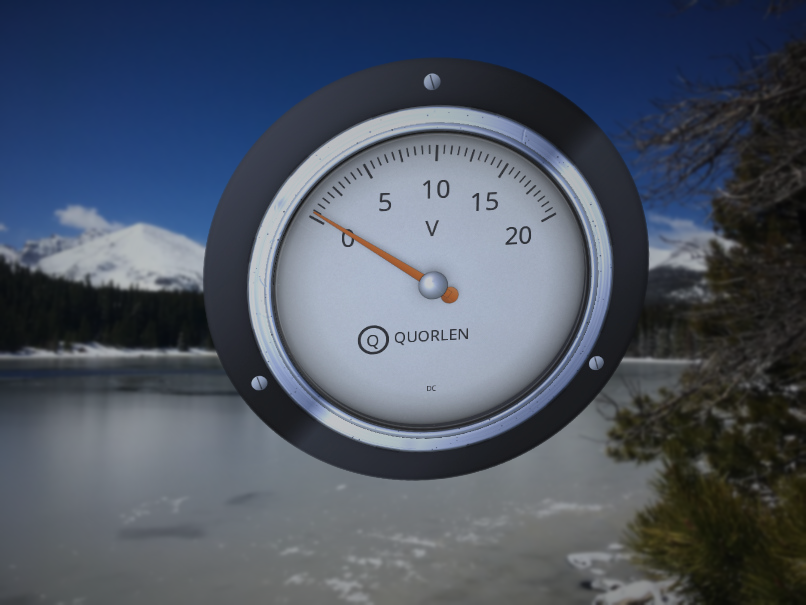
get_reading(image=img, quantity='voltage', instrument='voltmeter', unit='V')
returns 0.5 V
